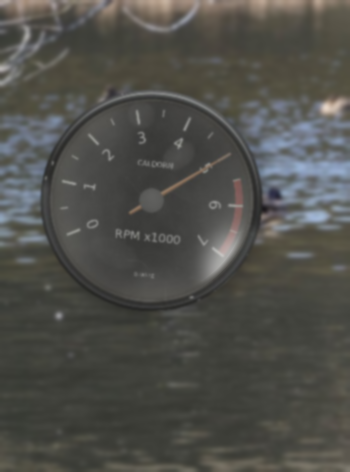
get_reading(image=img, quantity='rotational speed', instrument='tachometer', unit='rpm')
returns 5000 rpm
